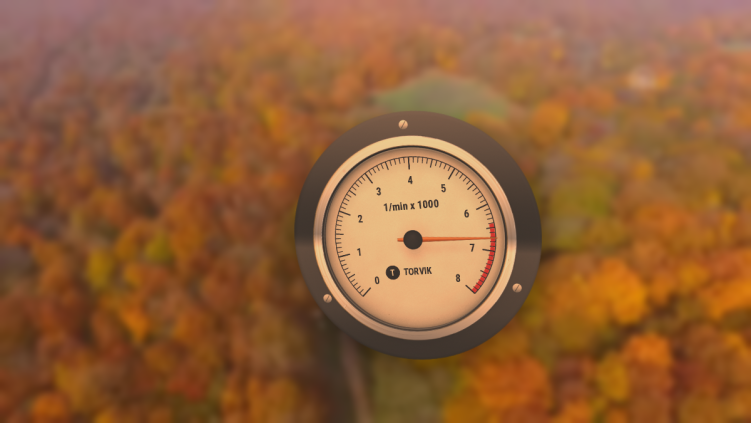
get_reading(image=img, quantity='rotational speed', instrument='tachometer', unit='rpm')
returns 6700 rpm
